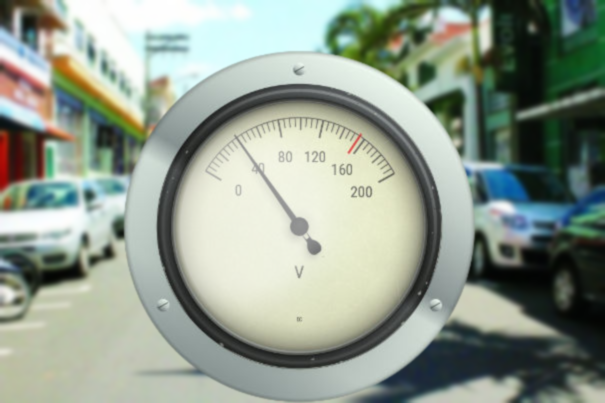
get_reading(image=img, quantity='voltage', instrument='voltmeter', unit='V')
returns 40 V
